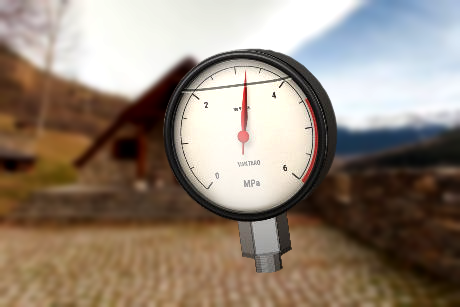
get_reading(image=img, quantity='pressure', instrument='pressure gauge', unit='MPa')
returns 3.25 MPa
